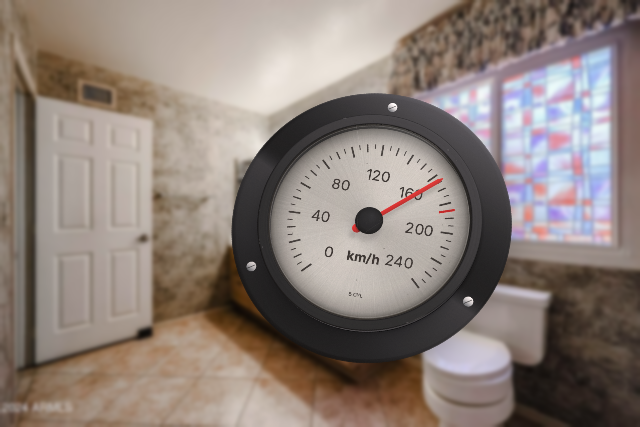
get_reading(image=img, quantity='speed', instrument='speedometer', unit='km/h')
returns 165 km/h
